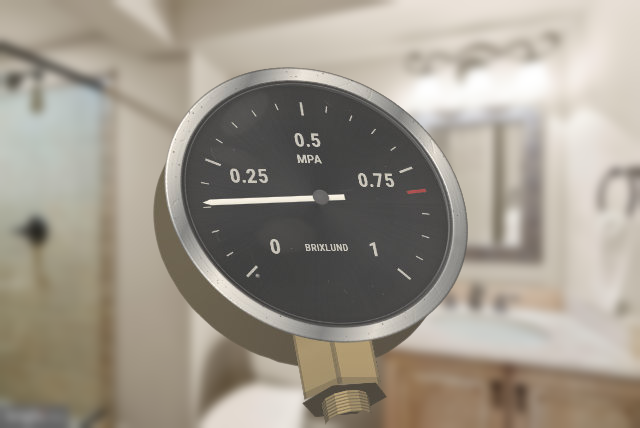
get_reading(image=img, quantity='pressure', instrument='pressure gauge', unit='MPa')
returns 0.15 MPa
